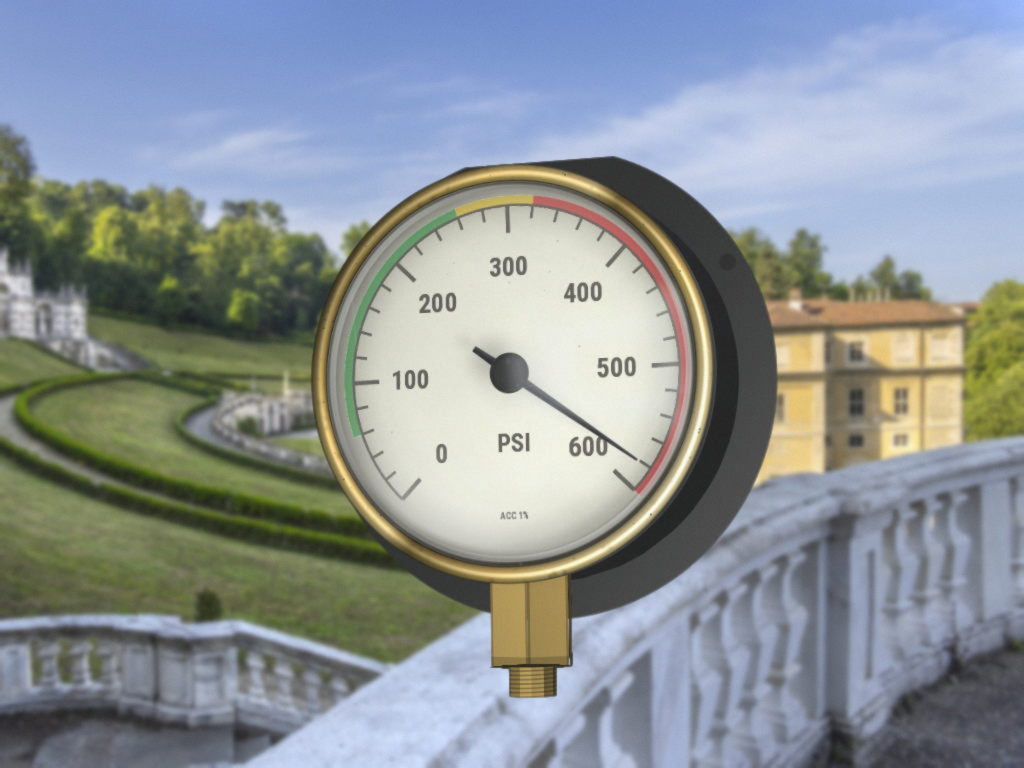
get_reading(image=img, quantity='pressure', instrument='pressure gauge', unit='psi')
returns 580 psi
